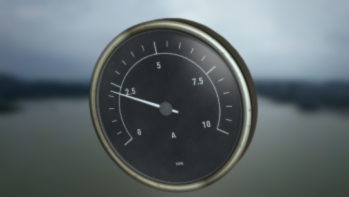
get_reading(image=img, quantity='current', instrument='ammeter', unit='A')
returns 2.25 A
